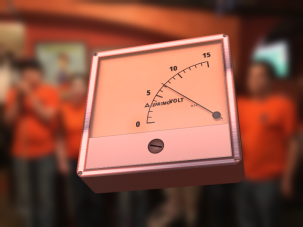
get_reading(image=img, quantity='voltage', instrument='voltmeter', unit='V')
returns 7 V
